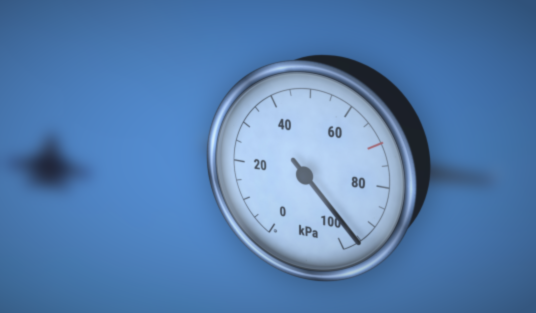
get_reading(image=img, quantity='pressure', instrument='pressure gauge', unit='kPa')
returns 95 kPa
